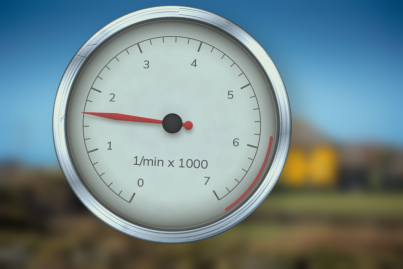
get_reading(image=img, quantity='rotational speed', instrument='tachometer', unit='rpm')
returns 1600 rpm
